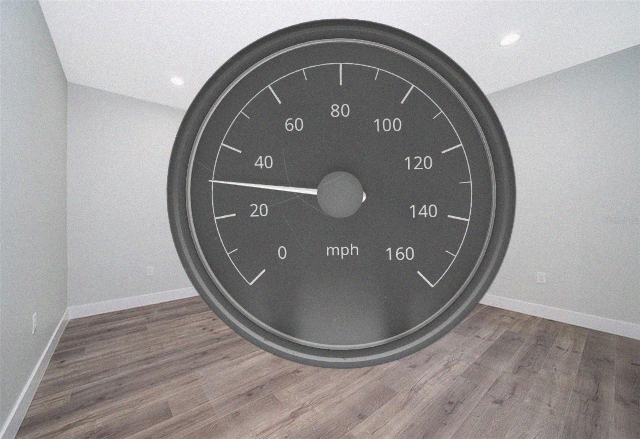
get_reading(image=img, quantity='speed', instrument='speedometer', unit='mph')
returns 30 mph
